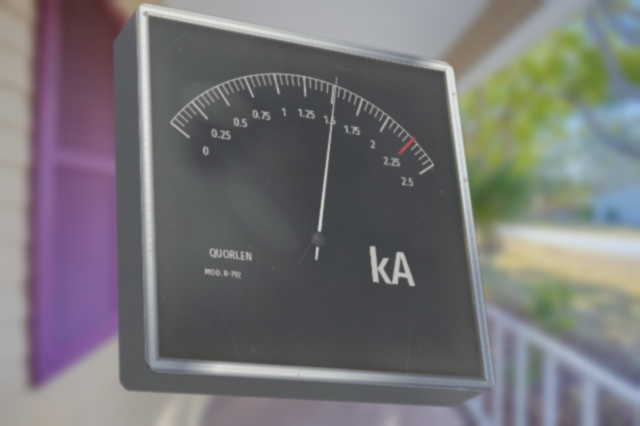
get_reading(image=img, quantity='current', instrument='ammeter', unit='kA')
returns 1.5 kA
